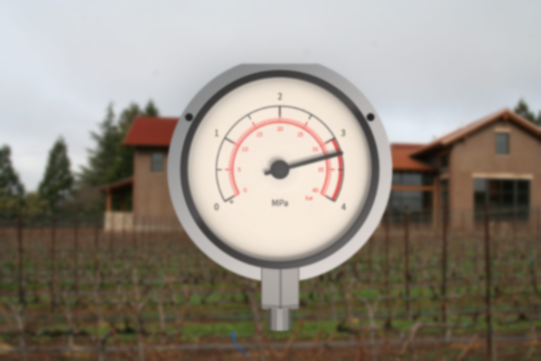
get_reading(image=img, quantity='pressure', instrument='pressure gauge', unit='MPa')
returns 3.25 MPa
